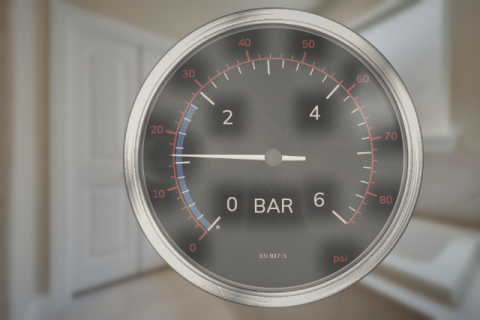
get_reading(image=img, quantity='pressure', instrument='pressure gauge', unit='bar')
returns 1.1 bar
